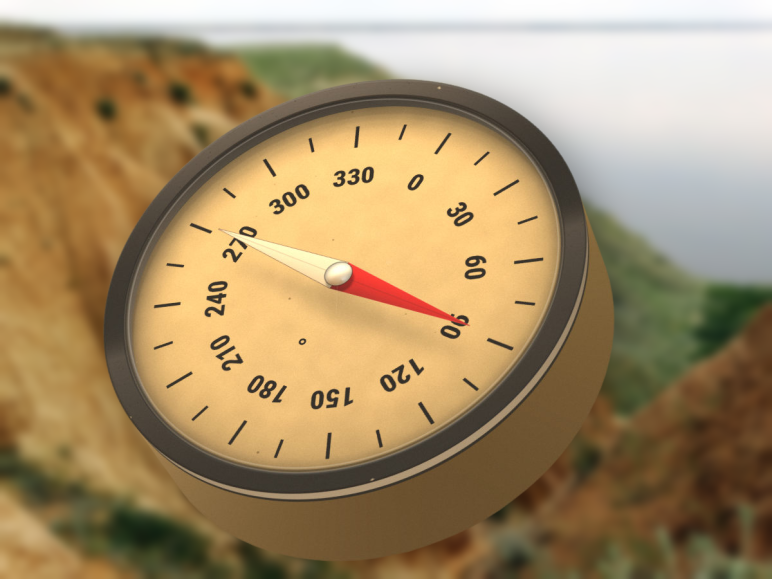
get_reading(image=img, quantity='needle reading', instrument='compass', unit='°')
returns 90 °
